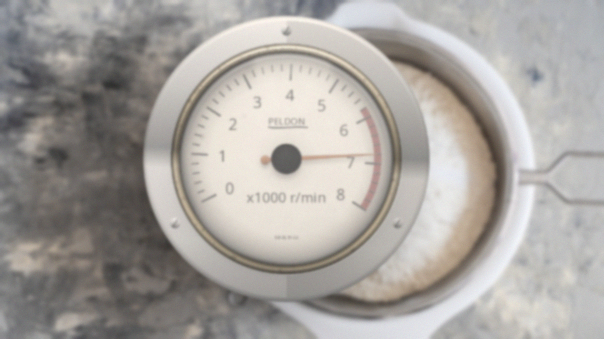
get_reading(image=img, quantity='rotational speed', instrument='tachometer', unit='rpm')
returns 6800 rpm
